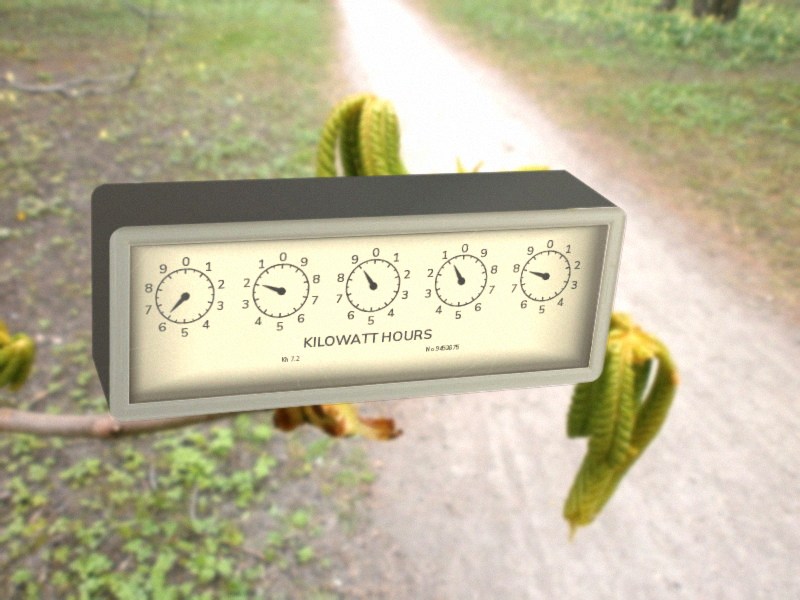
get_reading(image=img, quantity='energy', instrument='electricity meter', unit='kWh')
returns 61908 kWh
